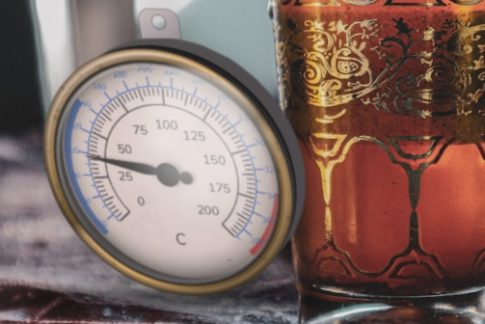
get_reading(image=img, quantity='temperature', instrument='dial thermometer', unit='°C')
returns 37.5 °C
